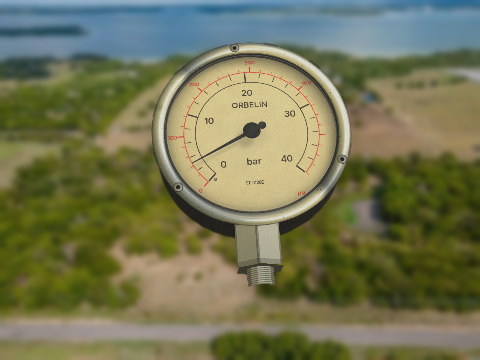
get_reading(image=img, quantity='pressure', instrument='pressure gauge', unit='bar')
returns 3 bar
